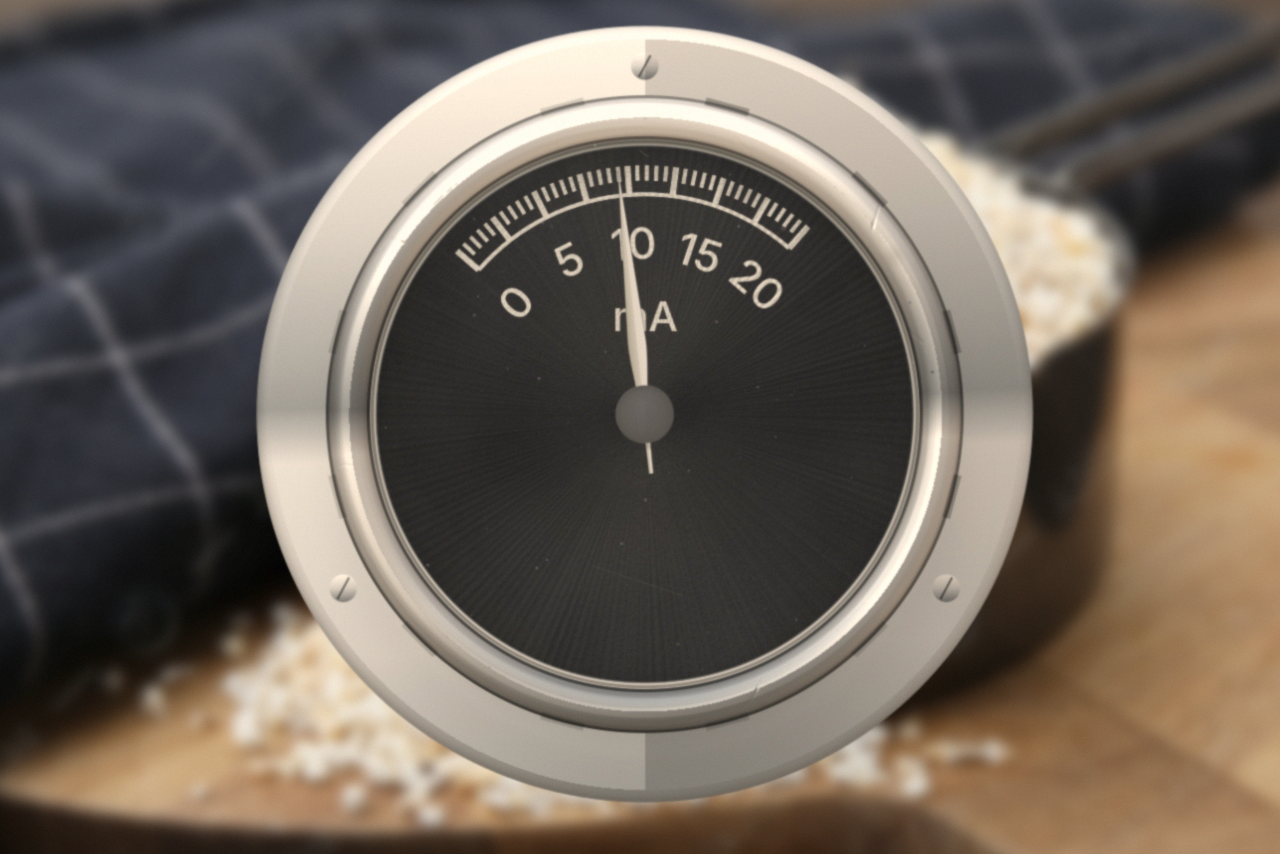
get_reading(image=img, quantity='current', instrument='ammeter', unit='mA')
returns 9.5 mA
